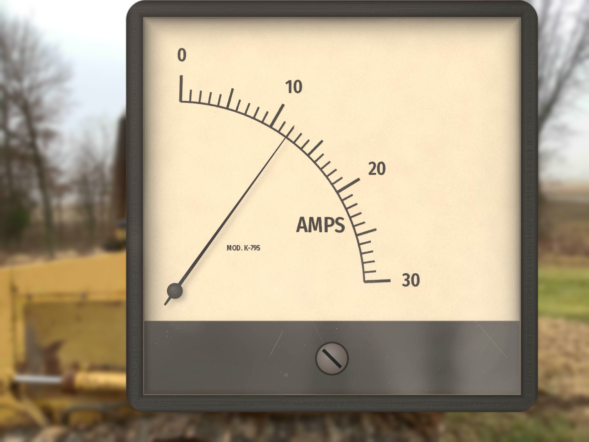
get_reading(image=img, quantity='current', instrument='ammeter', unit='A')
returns 12 A
